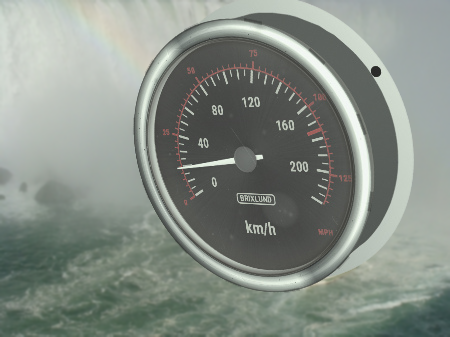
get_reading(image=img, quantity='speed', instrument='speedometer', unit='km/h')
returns 20 km/h
